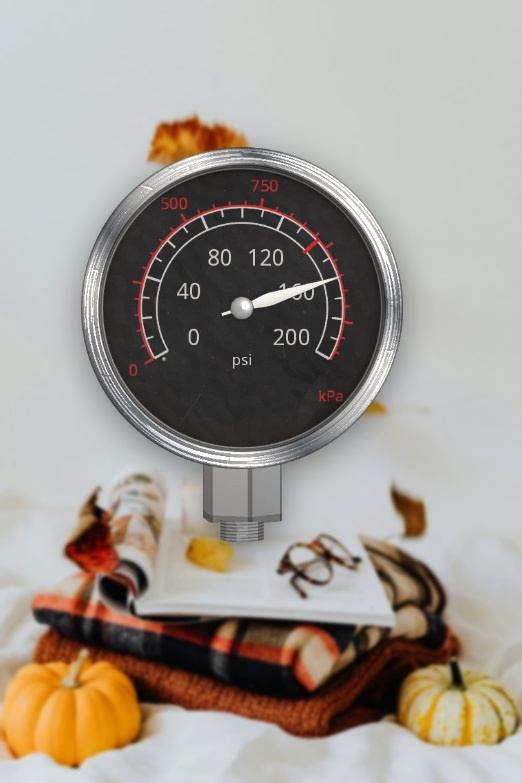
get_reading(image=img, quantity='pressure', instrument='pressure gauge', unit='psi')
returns 160 psi
